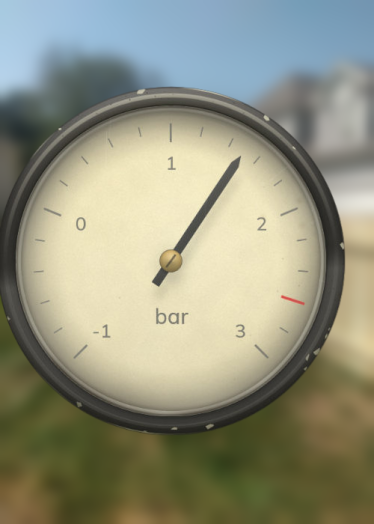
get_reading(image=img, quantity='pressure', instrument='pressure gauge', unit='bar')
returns 1.5 bar
